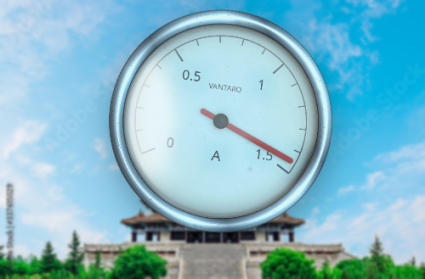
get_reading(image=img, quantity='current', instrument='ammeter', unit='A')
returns 1.45 A
